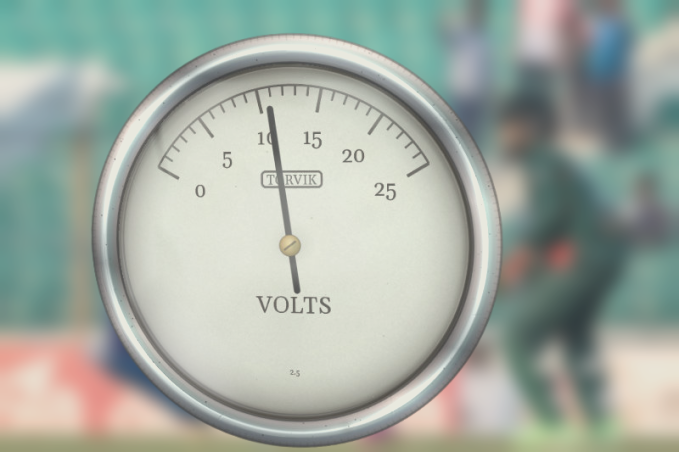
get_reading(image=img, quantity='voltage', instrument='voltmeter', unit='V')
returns 11 V
